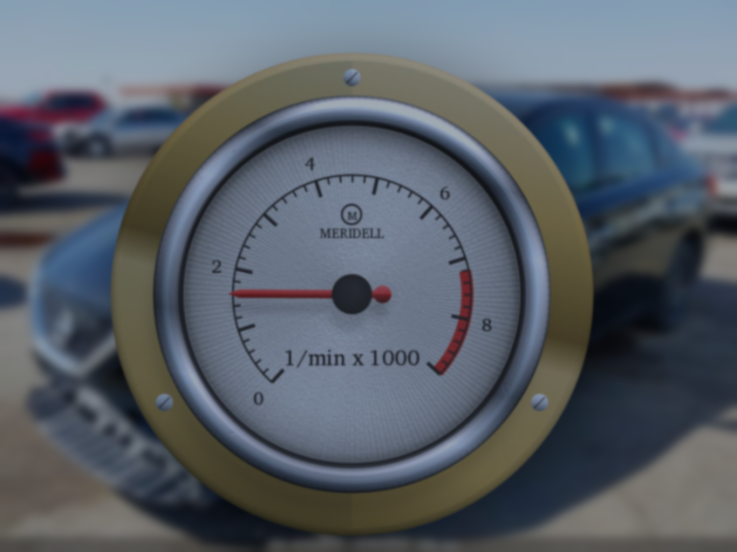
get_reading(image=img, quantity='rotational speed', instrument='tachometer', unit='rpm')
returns 1600 rpm
